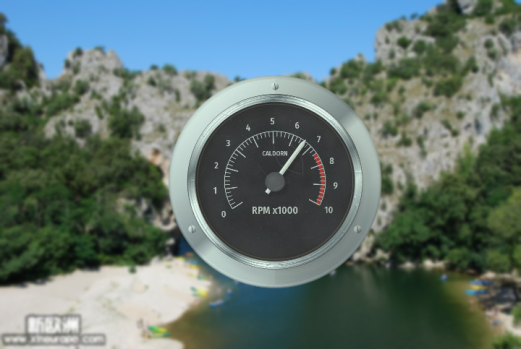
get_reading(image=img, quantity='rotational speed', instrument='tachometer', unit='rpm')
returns 6600 rpm
